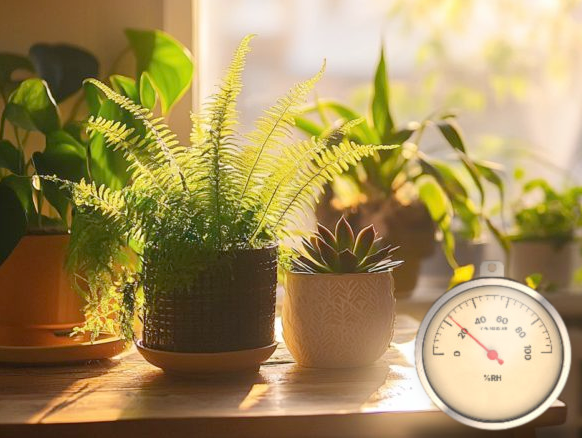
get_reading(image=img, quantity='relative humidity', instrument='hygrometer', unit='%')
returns 24 %
